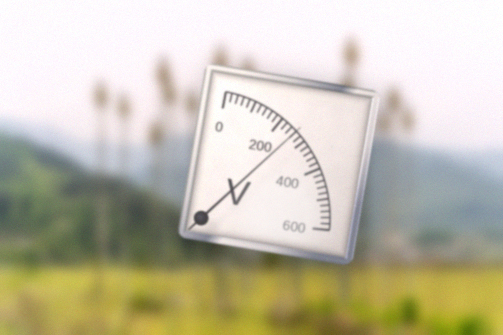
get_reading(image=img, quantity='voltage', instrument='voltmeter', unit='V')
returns 260 V
